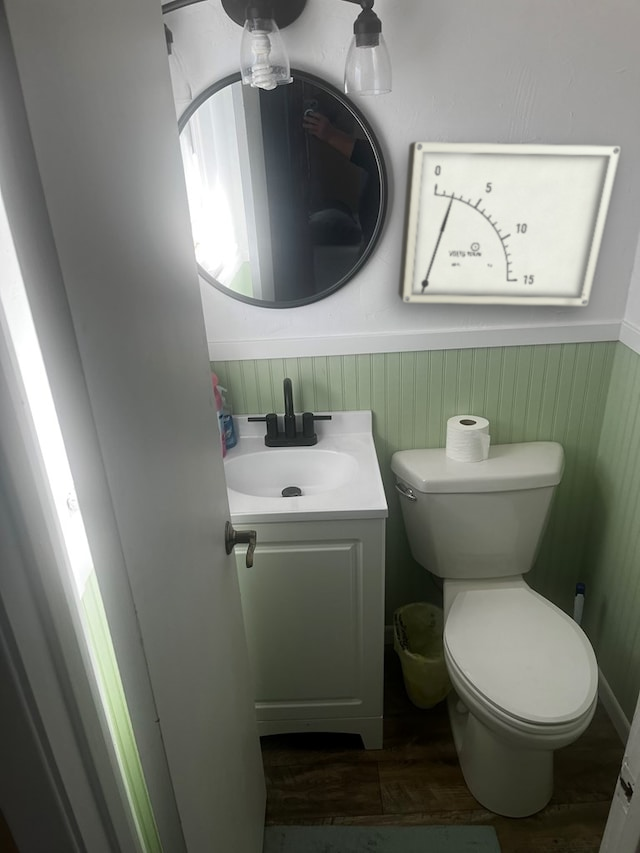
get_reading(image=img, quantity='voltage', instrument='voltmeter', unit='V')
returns 2 V
